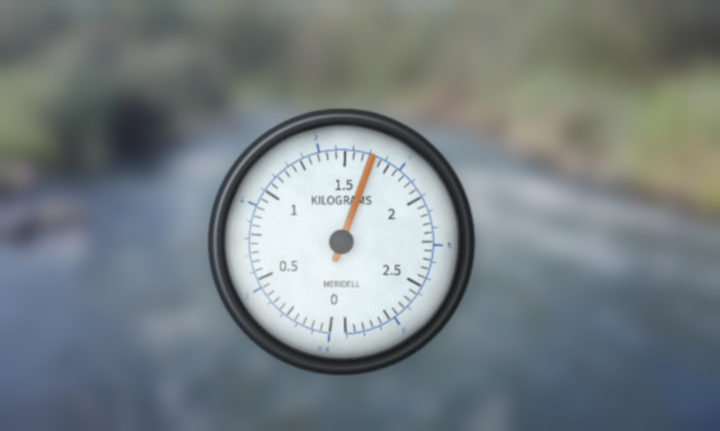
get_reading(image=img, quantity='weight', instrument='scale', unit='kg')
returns 1.65 kg
